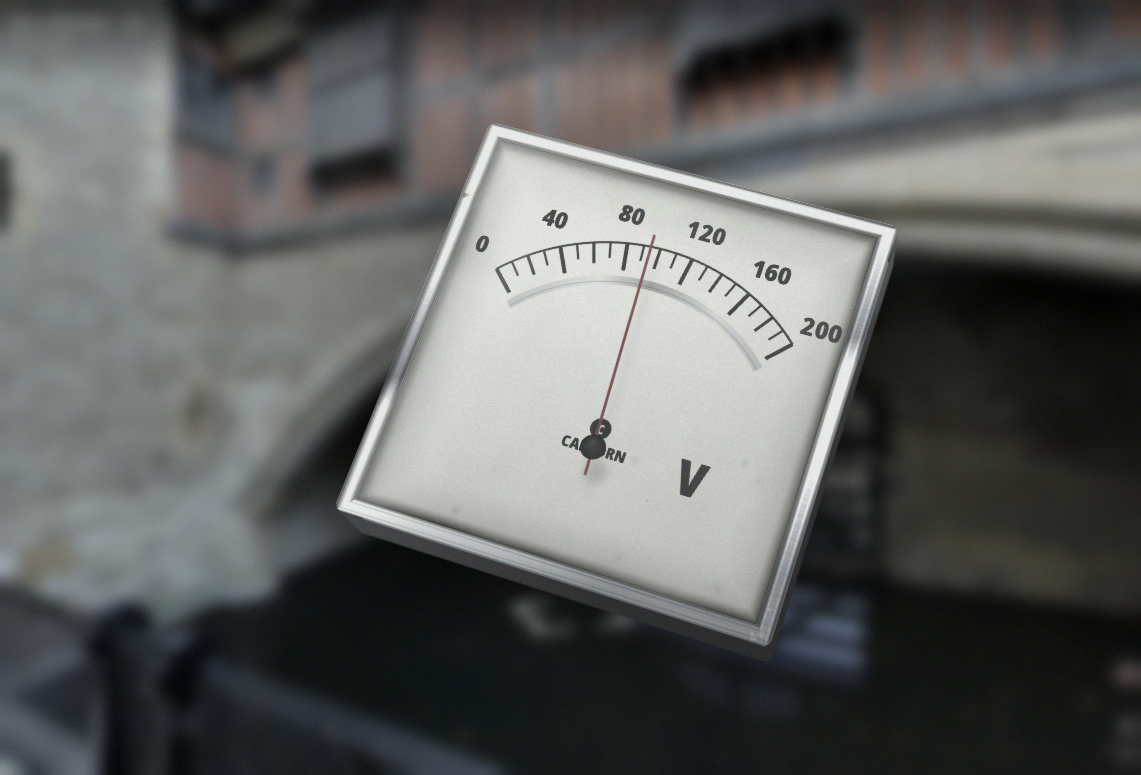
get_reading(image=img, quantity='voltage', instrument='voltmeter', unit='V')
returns 95 V
